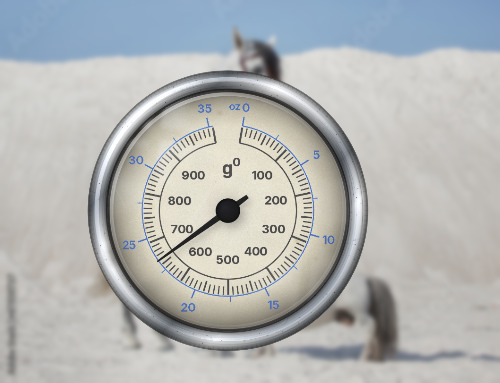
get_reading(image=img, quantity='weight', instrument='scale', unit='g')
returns 660 g
